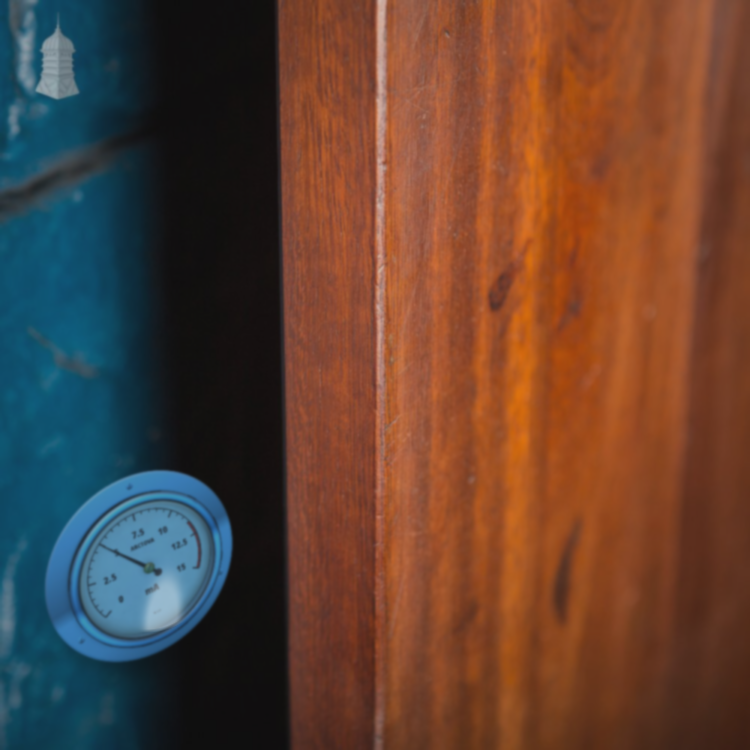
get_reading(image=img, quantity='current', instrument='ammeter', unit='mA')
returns 5 mA
